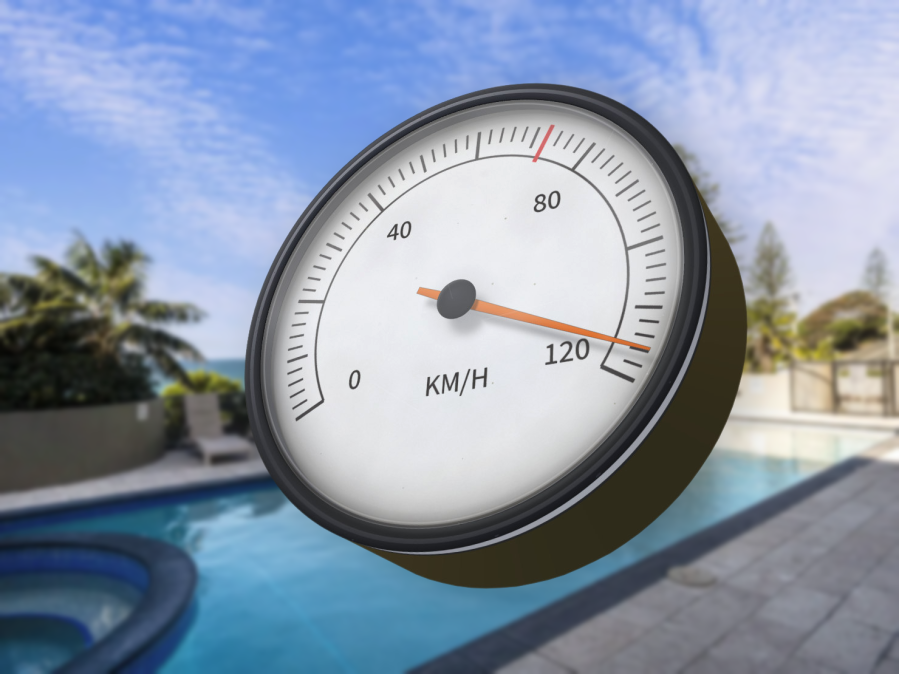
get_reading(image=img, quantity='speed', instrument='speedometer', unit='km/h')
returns 116 km/h
